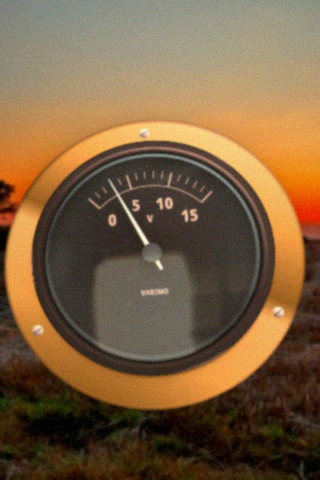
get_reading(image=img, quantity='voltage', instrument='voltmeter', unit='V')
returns 3 V
